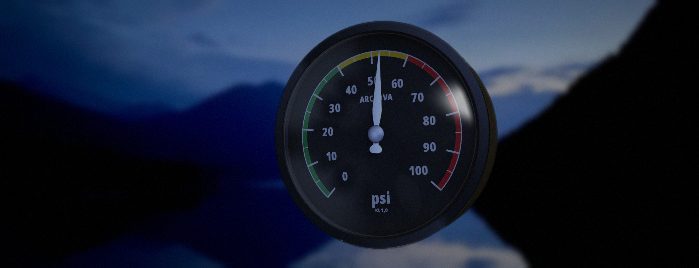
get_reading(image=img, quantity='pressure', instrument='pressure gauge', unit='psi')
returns 52.5 psi
